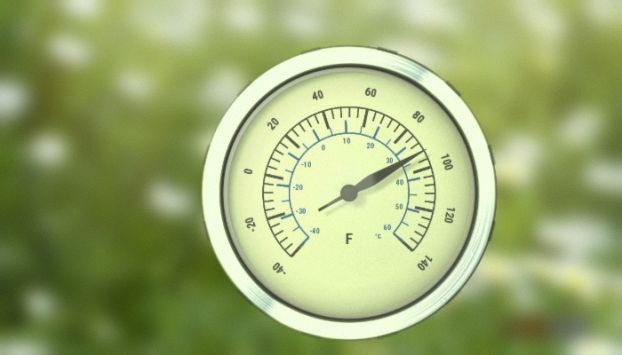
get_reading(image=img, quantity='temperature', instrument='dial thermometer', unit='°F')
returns 92 °F
